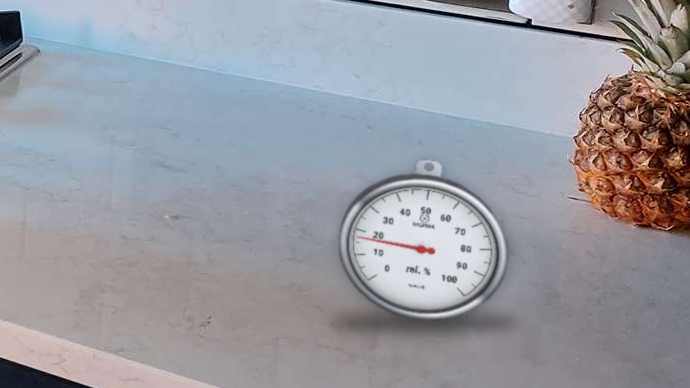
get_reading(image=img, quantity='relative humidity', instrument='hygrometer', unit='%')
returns 17.5 %
